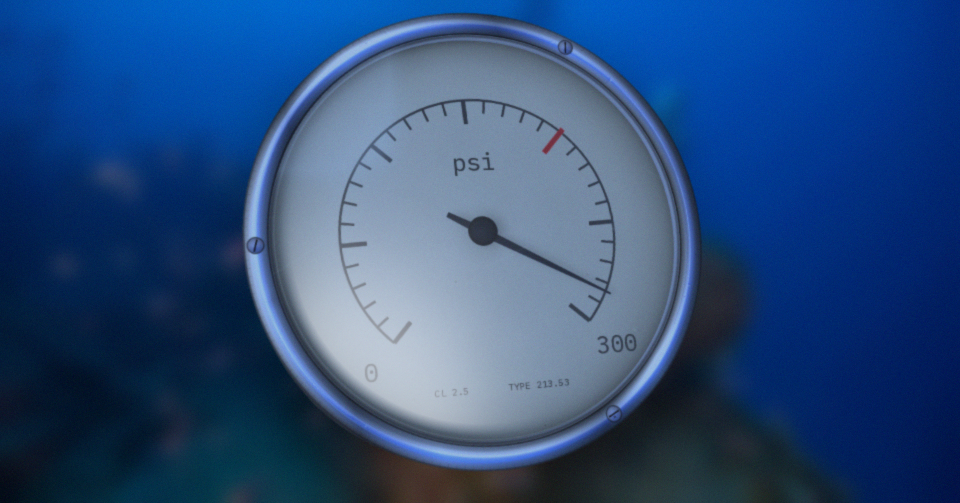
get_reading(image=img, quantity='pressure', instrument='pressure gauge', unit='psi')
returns 285 psi
